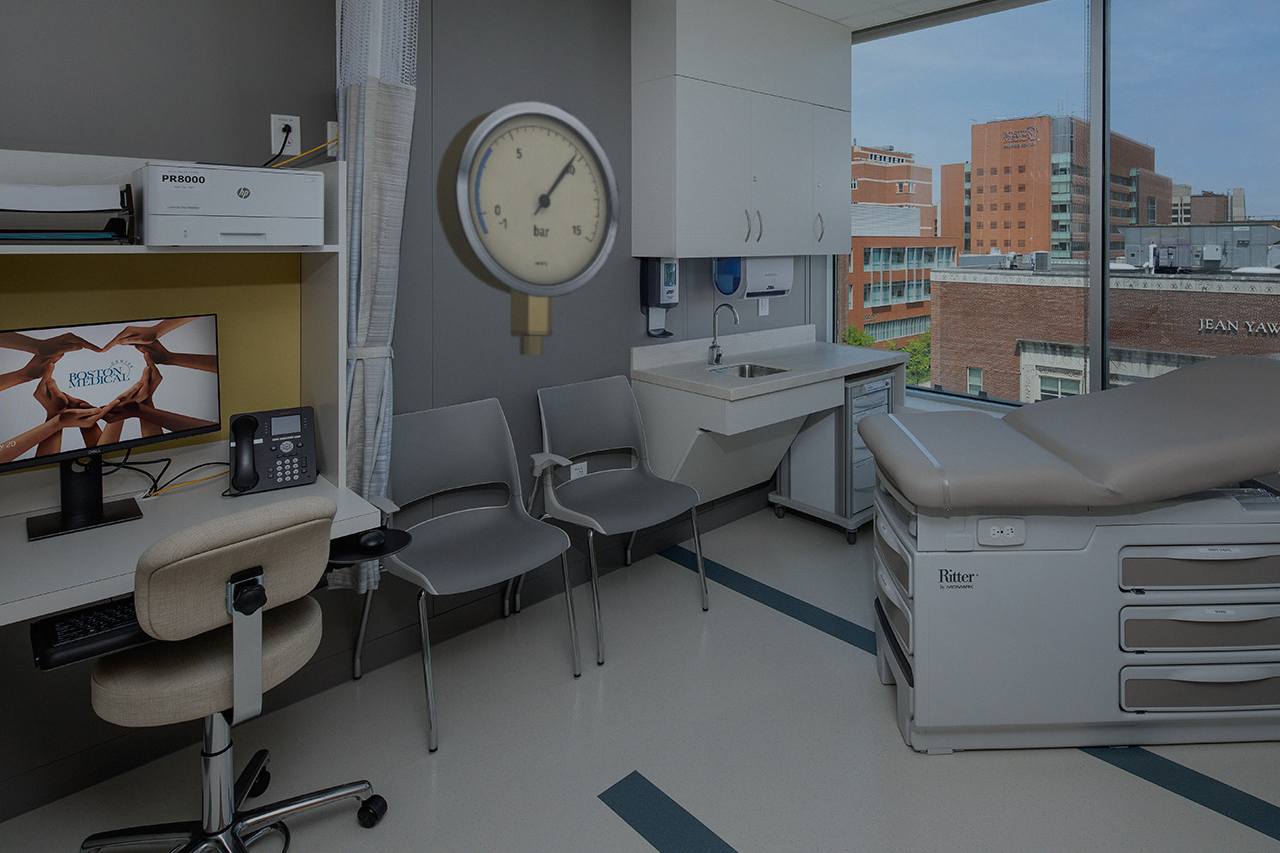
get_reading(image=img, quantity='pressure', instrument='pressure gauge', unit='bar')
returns 9.5 bar
